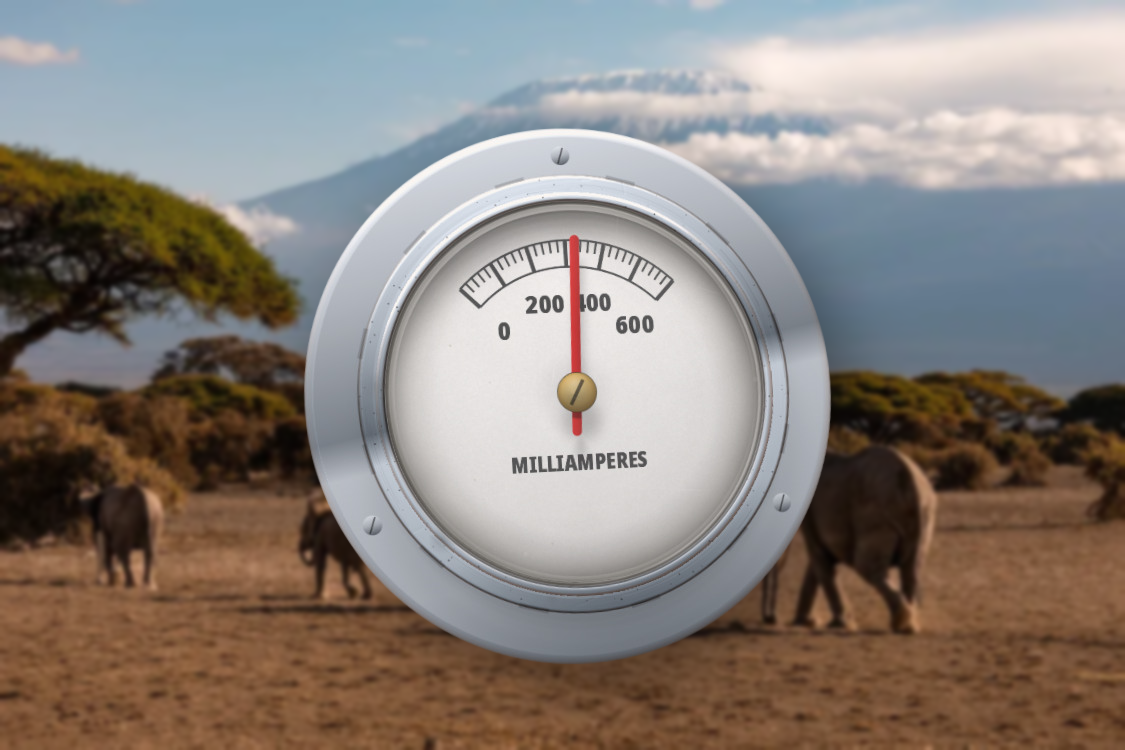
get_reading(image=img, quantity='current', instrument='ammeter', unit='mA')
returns 320 mA
